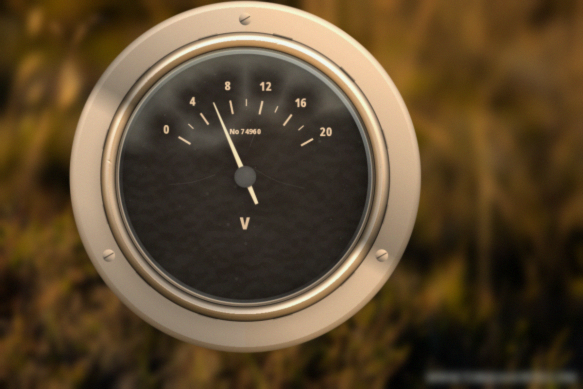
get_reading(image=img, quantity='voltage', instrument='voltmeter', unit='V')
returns 6 V
